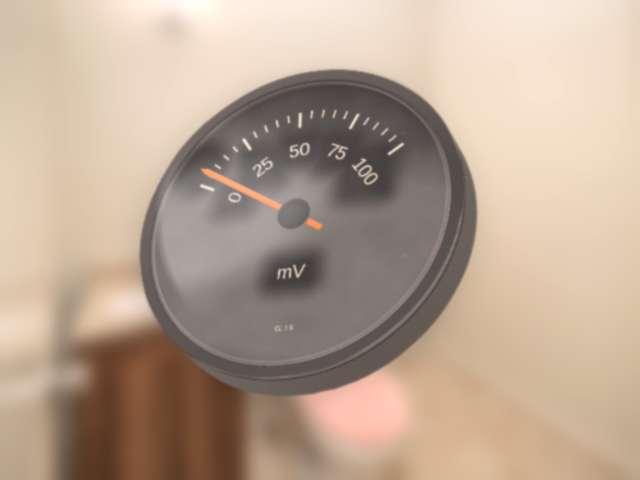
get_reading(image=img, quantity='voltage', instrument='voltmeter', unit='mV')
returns 5 mV
